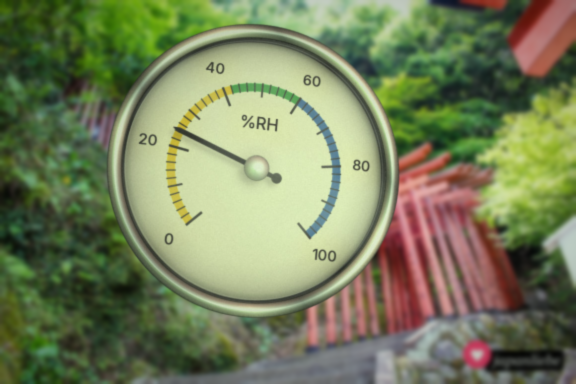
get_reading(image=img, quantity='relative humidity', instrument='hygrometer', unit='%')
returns 24 %
